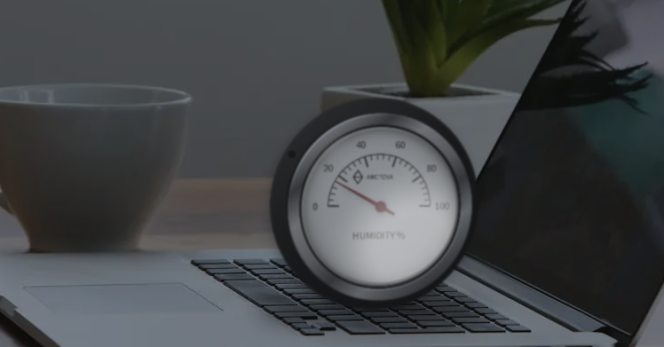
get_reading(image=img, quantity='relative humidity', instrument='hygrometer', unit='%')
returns 16 %
